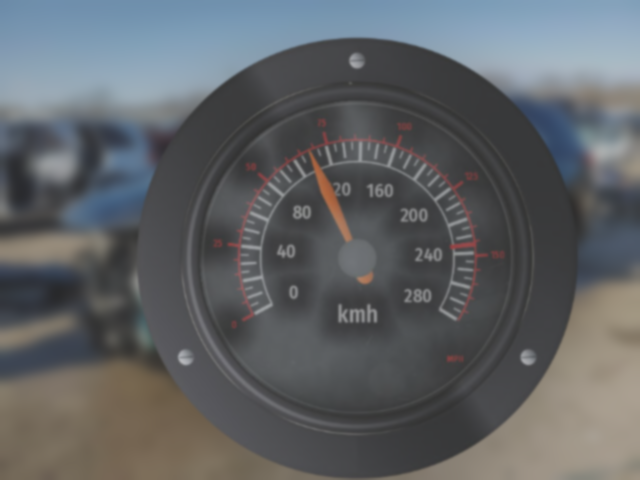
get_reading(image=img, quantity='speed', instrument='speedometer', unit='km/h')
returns 110 km/h
